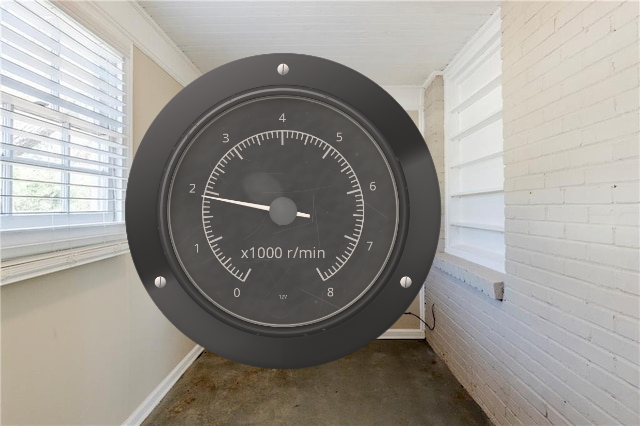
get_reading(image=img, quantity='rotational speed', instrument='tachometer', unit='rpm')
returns 1900 rpm
